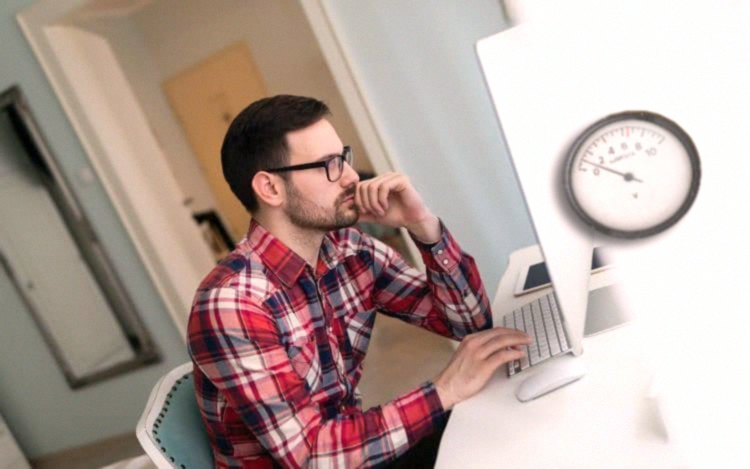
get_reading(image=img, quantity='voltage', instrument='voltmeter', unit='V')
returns 1 V
